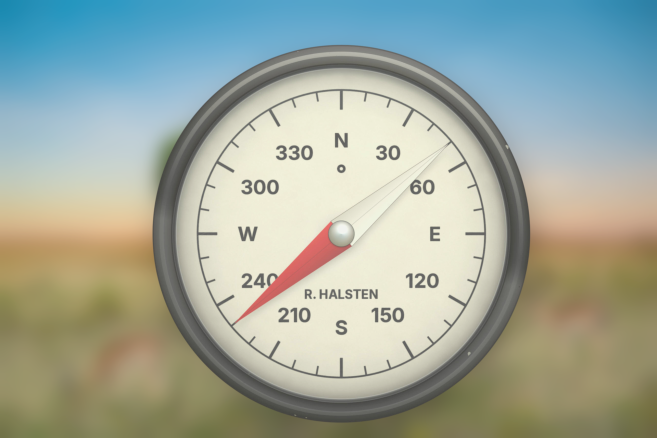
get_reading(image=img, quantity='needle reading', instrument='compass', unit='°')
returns 230 °
